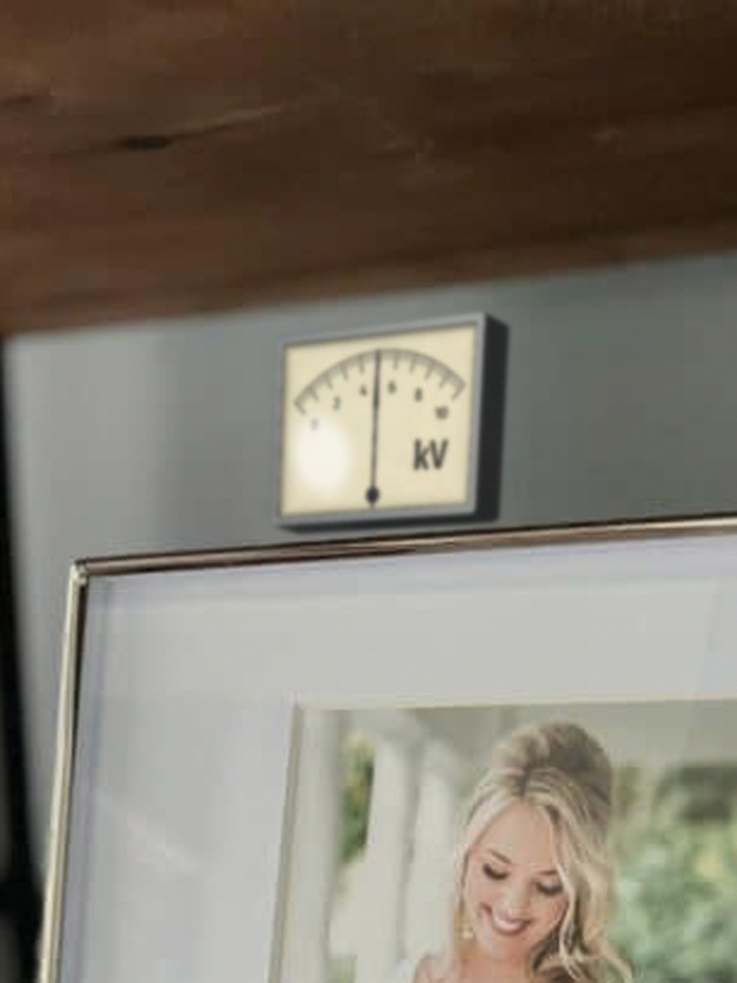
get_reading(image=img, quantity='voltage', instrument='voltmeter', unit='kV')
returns 5 kV
